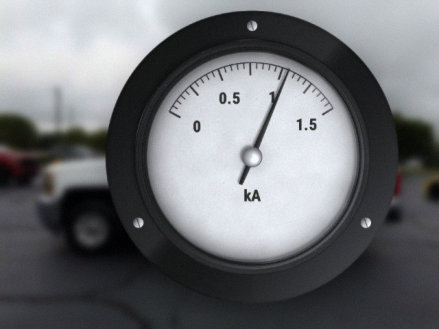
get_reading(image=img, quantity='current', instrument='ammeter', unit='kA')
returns 1.05 kA
